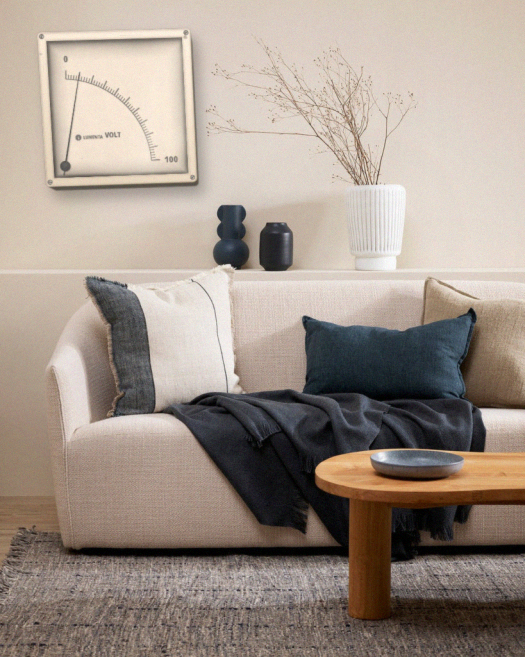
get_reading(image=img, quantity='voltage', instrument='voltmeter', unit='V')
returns 10 V
